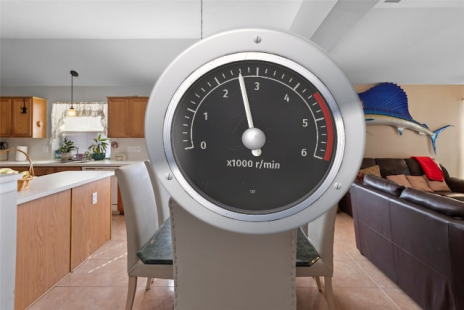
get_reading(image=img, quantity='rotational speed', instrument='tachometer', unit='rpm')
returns 2600 rpm
